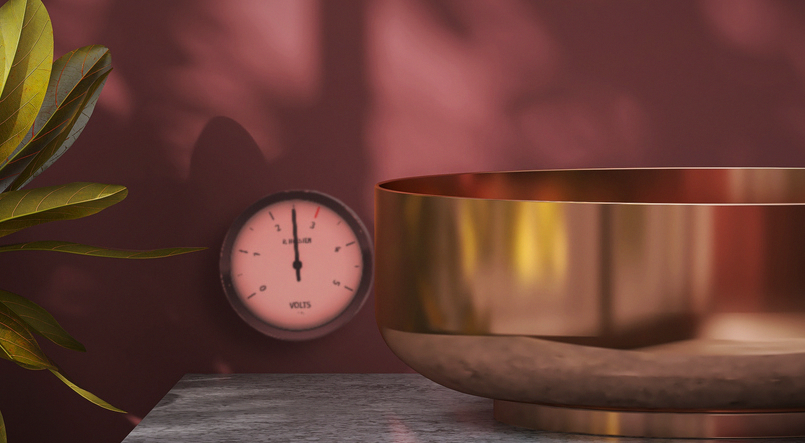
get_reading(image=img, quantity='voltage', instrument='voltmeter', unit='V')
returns 2.5 V
